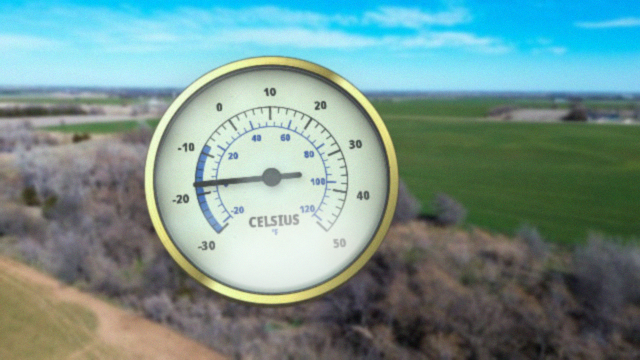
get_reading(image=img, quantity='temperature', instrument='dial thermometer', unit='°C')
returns -18 °C
